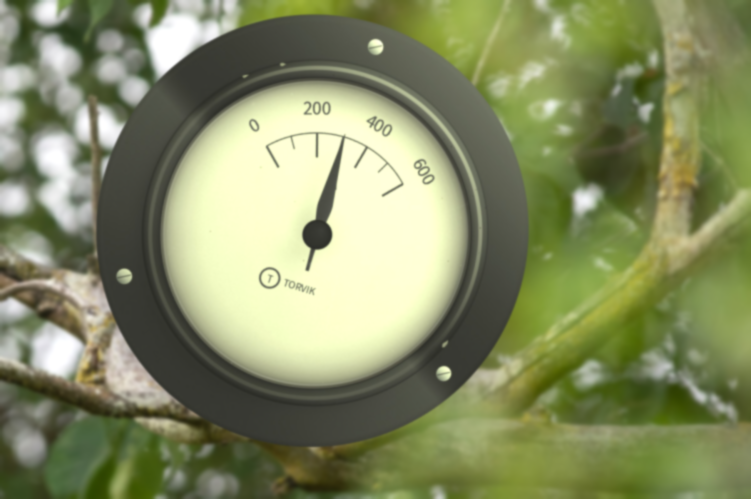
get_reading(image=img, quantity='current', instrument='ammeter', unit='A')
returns 300 A
